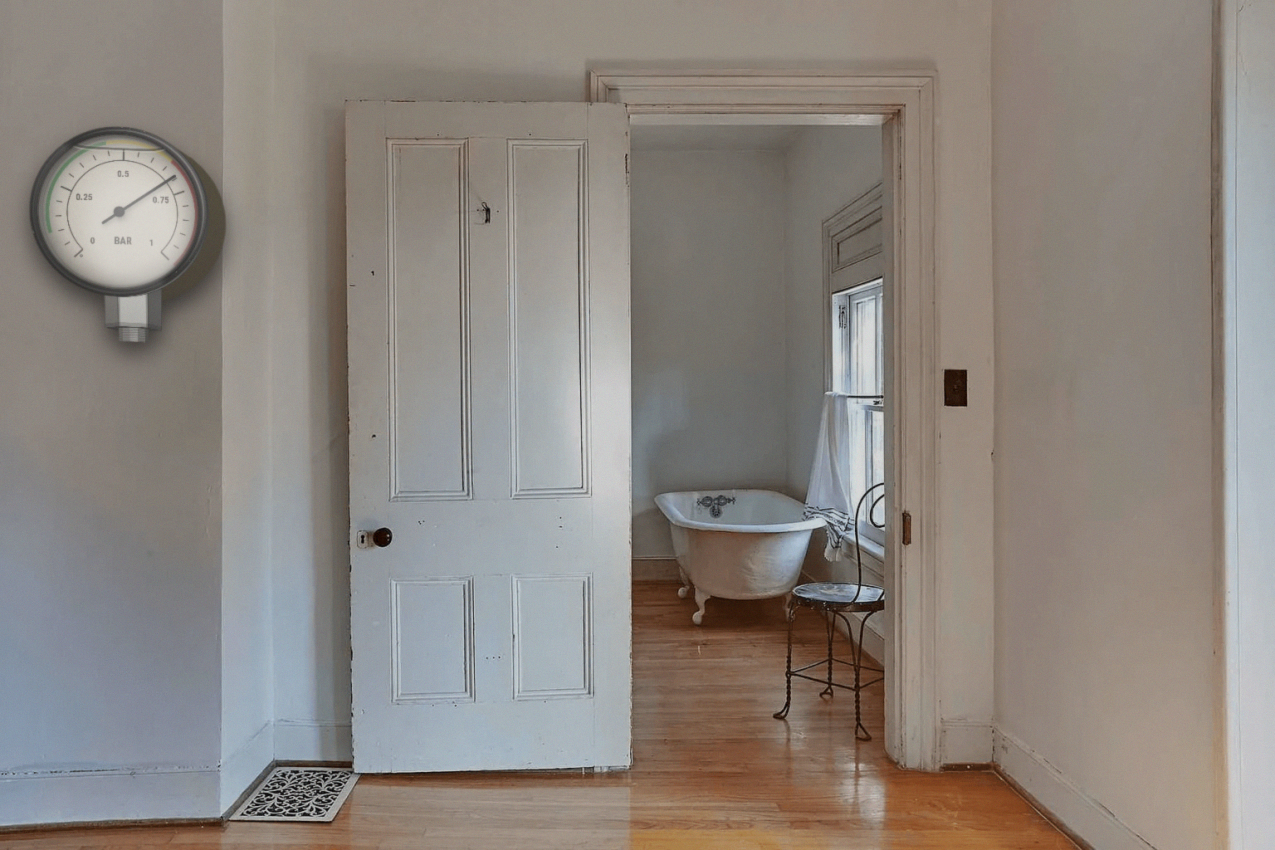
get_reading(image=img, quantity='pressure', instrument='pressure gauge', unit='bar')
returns 0.7 bar
